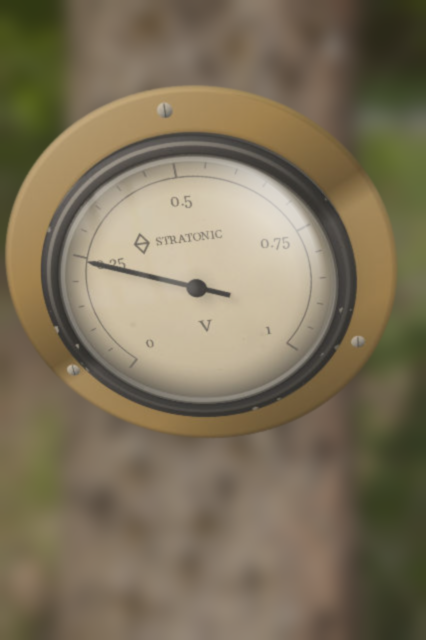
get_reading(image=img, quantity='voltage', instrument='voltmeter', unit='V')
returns 0.25 V
